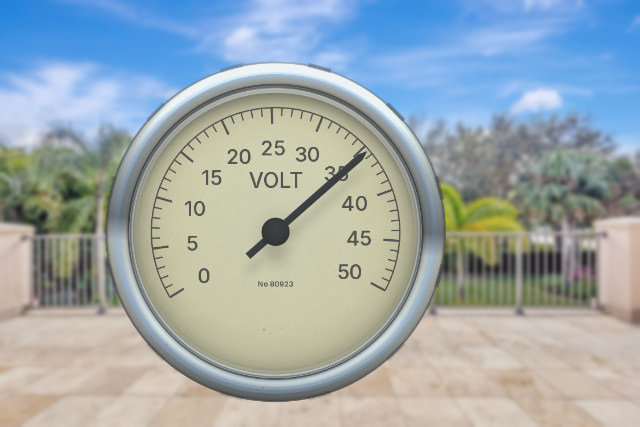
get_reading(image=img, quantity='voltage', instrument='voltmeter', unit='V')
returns 35.5 V
